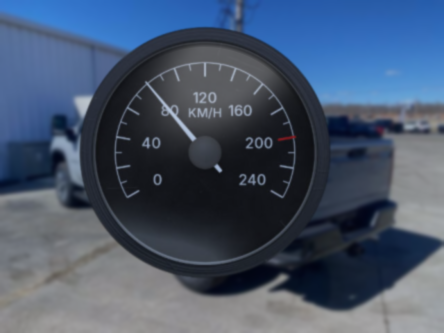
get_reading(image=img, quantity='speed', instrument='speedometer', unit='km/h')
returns 80 km/h
